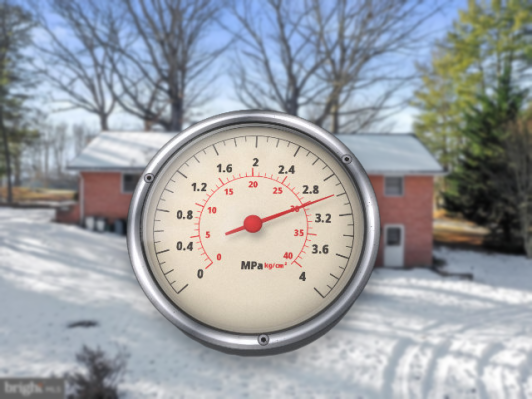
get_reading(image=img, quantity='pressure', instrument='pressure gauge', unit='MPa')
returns 3 MPa
